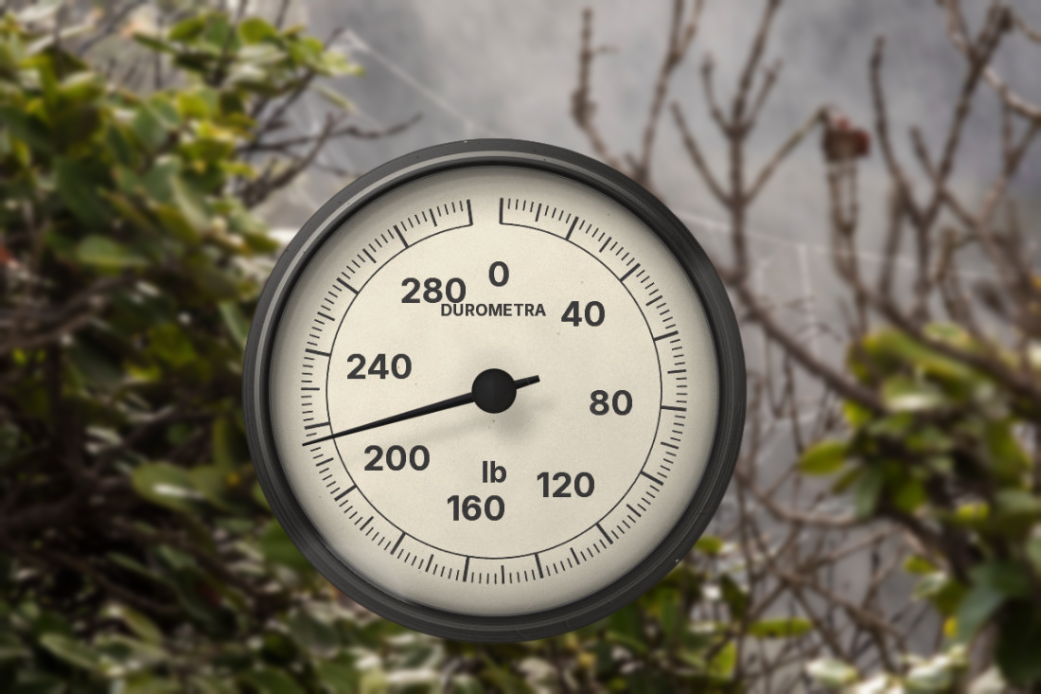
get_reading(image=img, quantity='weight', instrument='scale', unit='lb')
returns 216 lb
